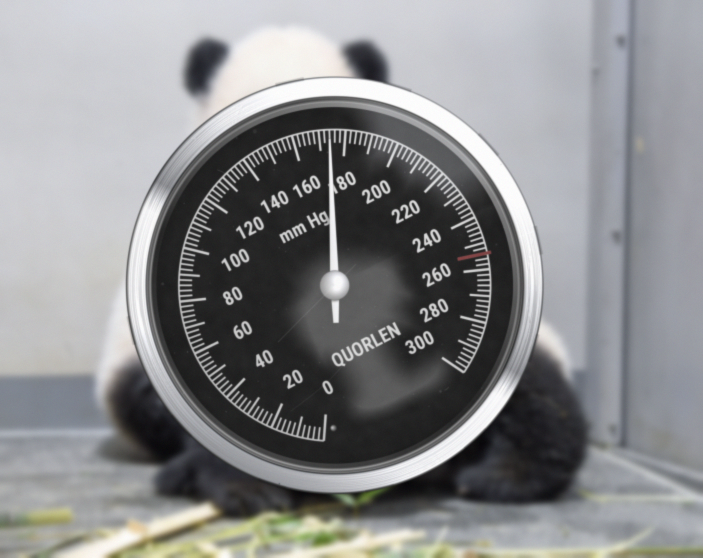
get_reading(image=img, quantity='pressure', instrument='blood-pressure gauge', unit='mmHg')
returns 174 mmHg
